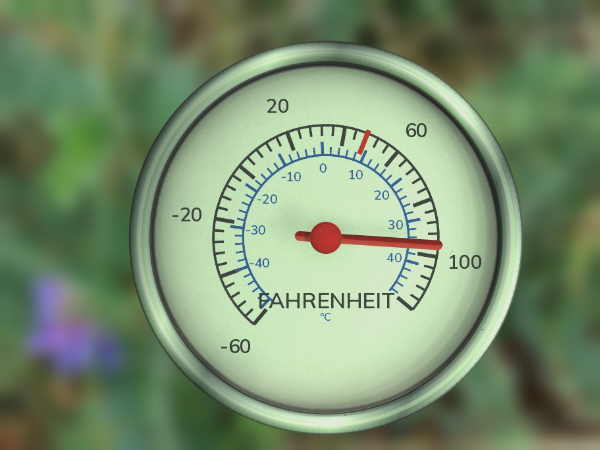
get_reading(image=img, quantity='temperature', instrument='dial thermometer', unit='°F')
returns 96 °F
